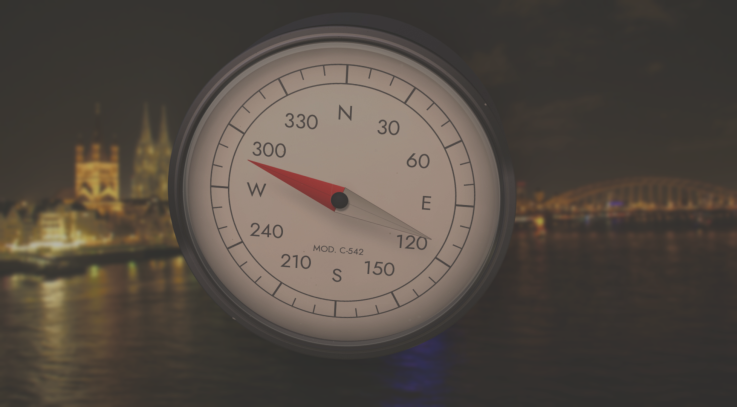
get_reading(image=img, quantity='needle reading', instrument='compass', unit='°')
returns 290 °
